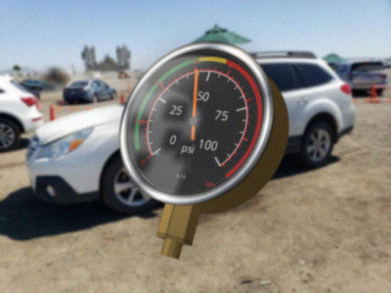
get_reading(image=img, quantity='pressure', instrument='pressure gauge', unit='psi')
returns 45 psi
